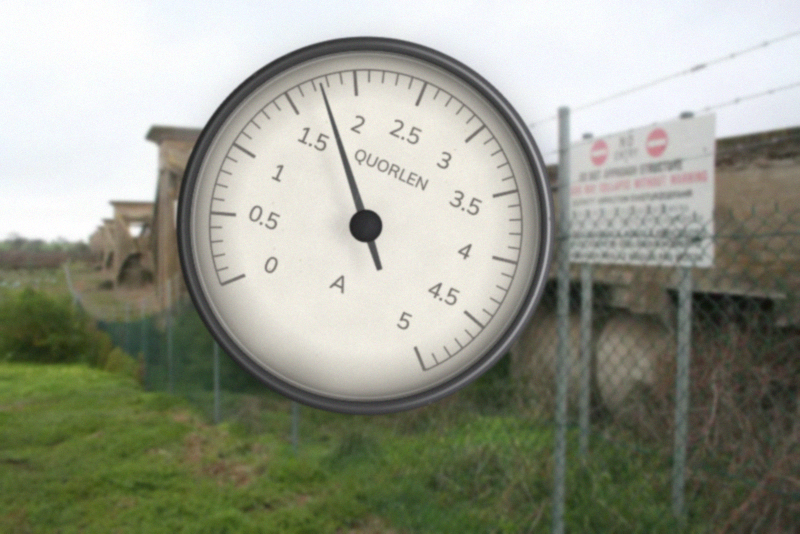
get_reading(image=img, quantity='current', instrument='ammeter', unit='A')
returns 1.75 A
